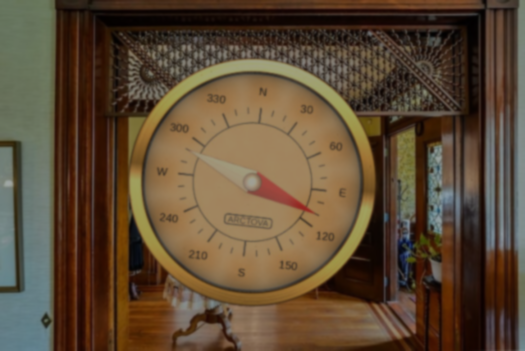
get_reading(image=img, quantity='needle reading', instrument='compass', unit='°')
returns 110 °
